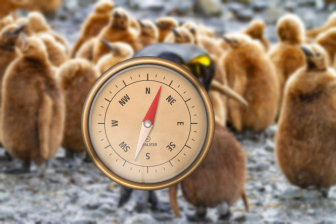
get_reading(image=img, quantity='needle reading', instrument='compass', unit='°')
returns 20 °
